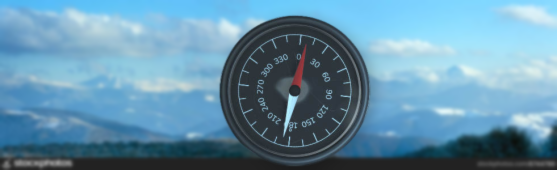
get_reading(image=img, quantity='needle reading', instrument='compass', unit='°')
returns 7.5 °
